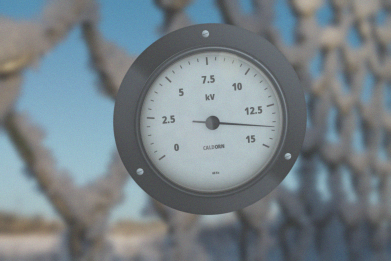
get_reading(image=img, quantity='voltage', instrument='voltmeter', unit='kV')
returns 13.75 kV
